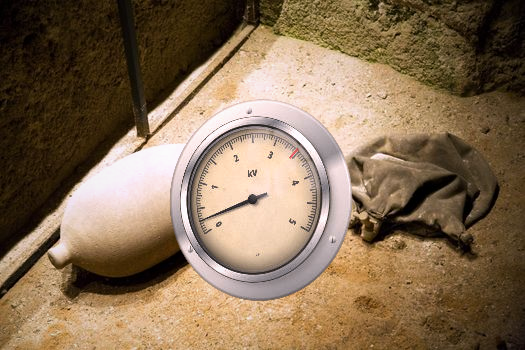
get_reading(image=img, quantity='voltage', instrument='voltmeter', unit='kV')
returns 0.25 kV
